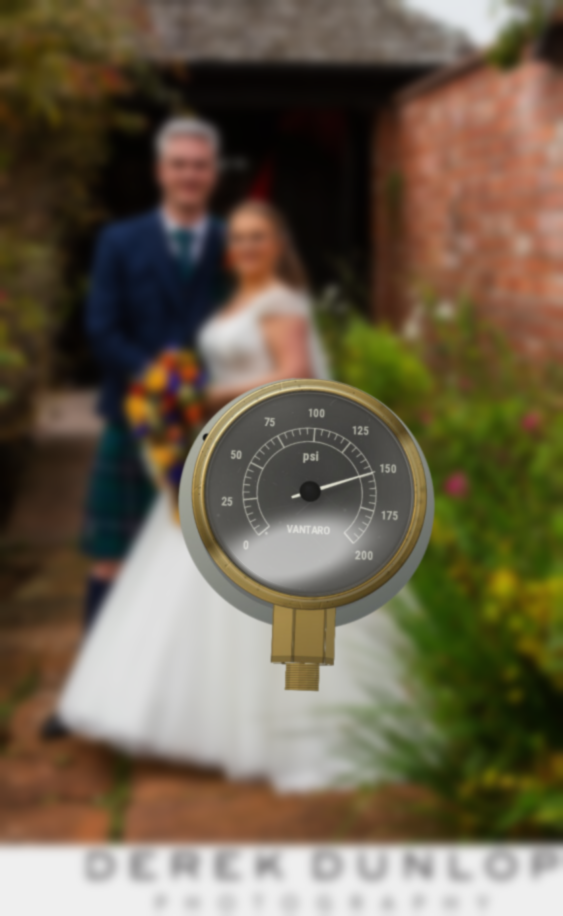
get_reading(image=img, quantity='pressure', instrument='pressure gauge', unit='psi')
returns 150 psi
